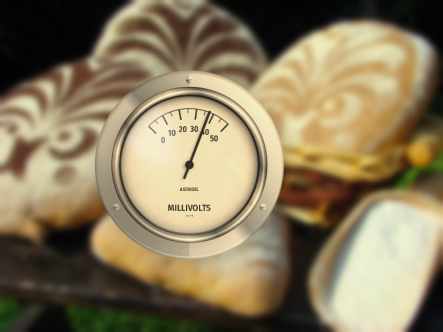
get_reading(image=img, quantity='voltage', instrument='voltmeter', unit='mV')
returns 37.5 mV
